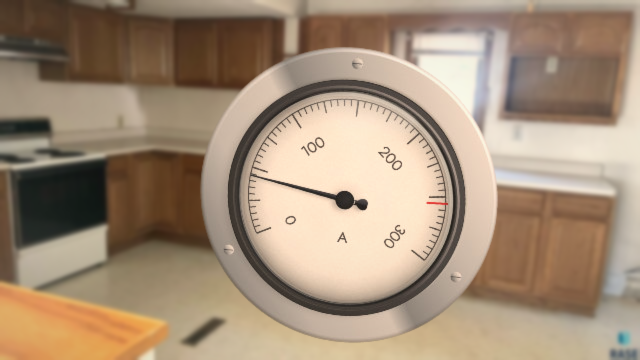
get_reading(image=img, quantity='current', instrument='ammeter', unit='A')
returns 45 A
